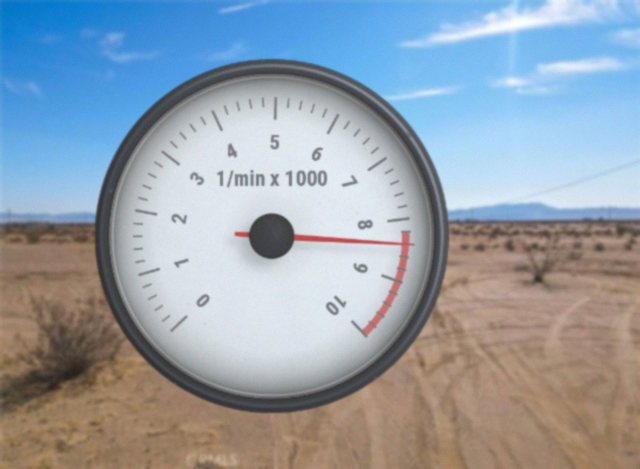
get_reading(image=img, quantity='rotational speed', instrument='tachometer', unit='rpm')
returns 8400 rpm
